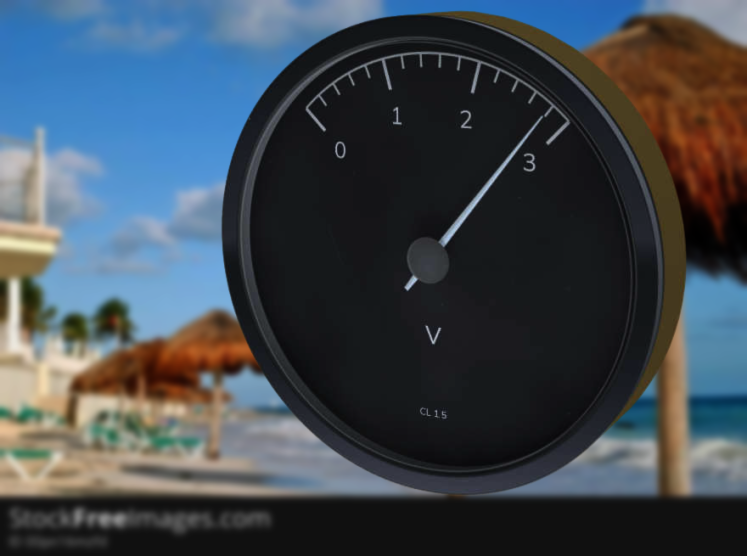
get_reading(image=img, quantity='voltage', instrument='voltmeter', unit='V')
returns 2.8 V
